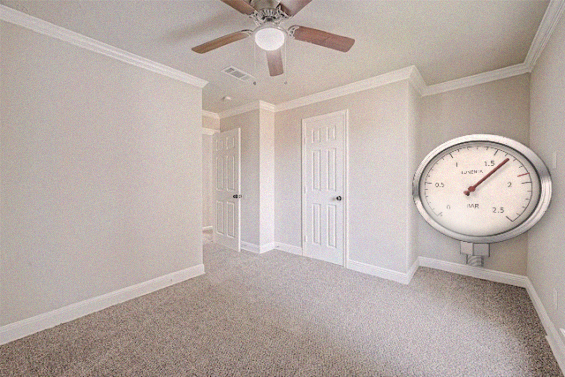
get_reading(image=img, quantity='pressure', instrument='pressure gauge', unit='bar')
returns 1.65 bar
